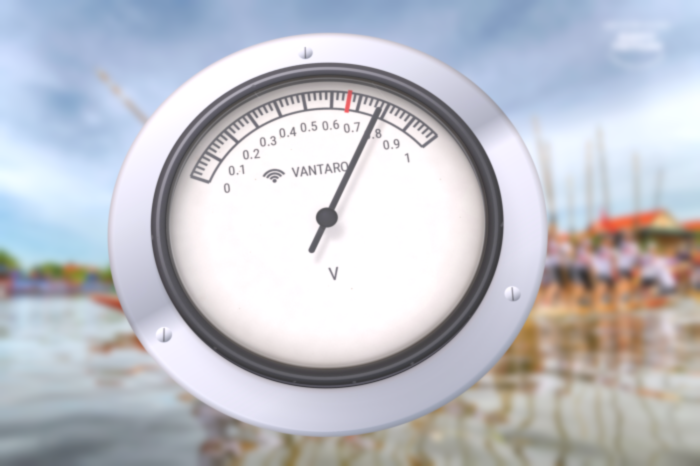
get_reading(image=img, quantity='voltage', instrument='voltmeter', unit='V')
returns 0.78 V
